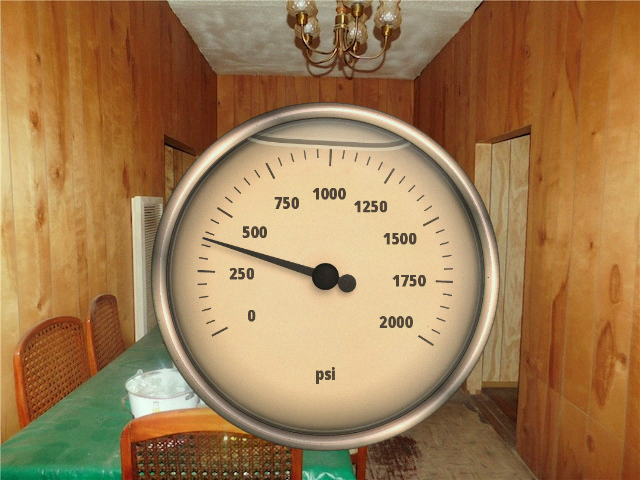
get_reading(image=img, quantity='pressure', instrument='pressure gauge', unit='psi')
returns 375 psi
